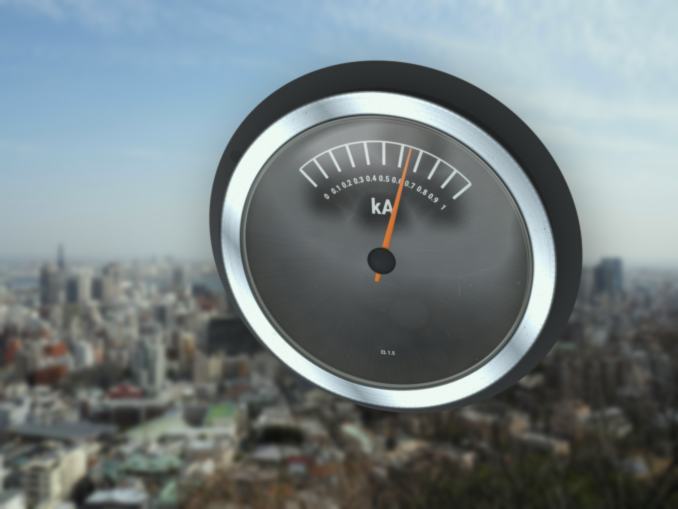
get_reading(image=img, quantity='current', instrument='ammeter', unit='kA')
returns 0.65 kA
